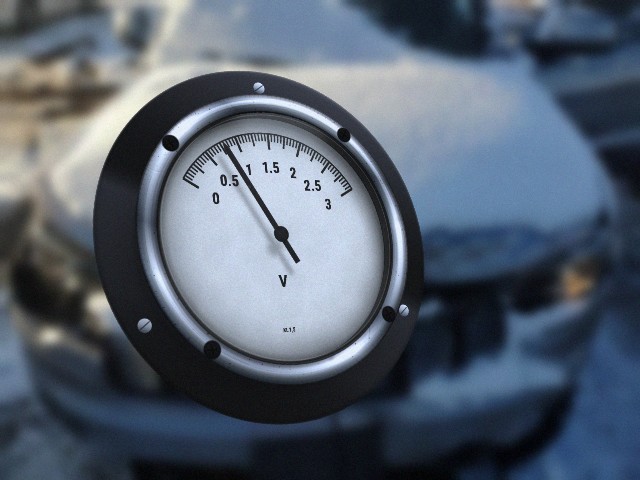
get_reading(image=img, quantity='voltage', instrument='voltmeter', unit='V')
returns 0.75 V
